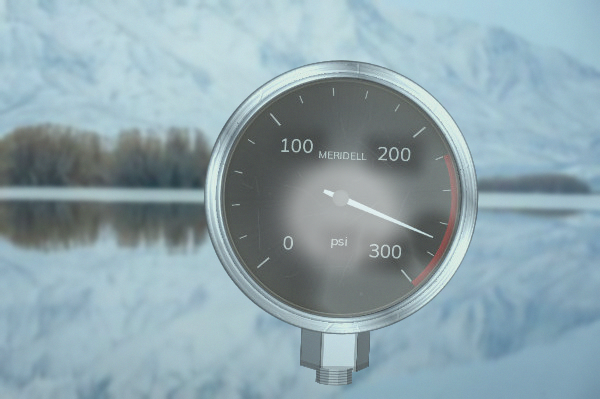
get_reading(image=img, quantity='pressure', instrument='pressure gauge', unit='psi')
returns 270 psi
